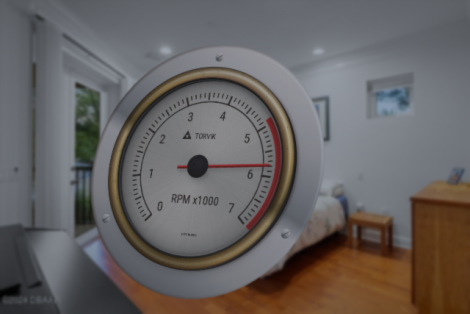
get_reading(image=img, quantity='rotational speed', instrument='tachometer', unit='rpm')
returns 5800 rpm
